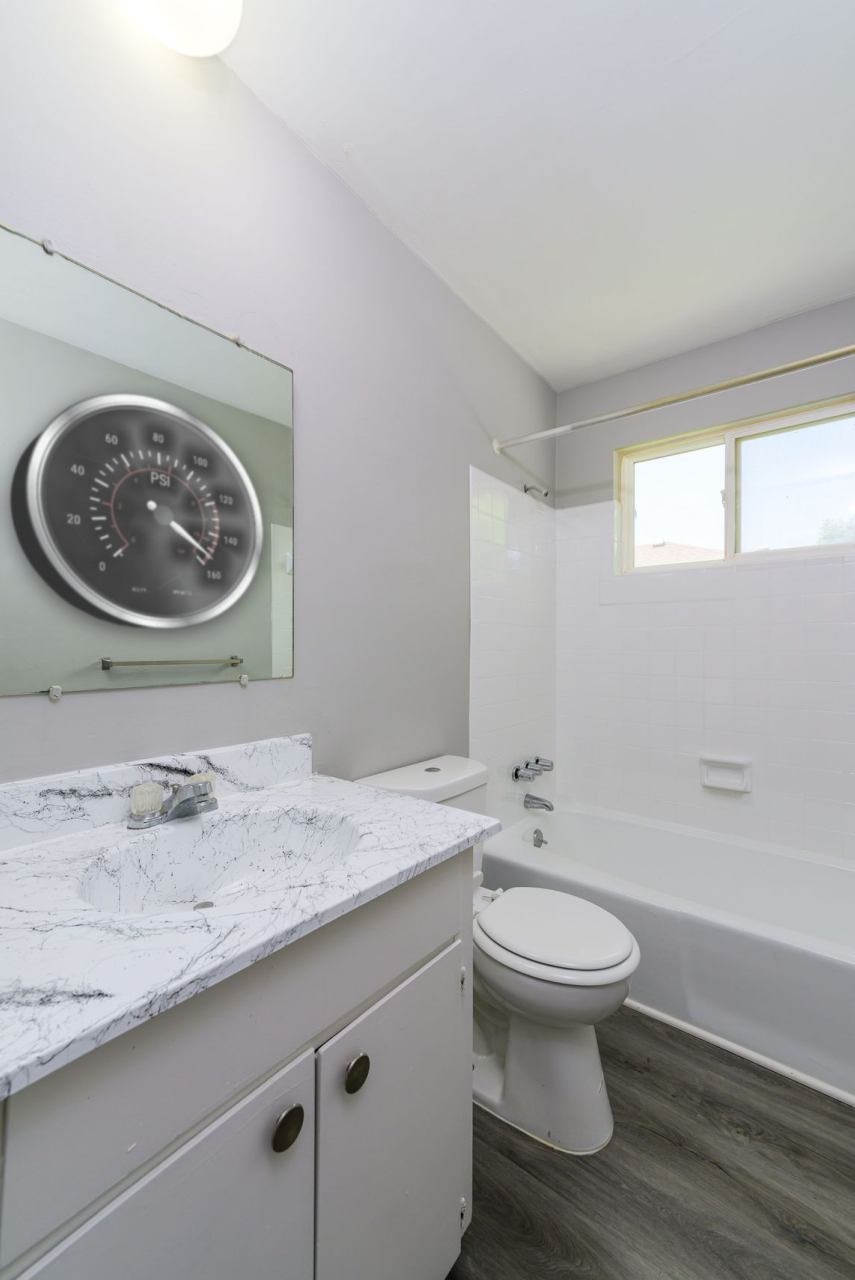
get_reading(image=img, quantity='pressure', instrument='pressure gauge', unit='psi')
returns 155 psi
